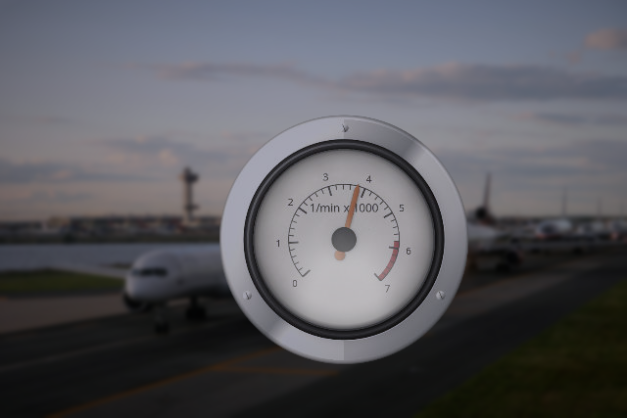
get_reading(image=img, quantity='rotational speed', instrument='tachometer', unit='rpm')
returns 3800 rpm
